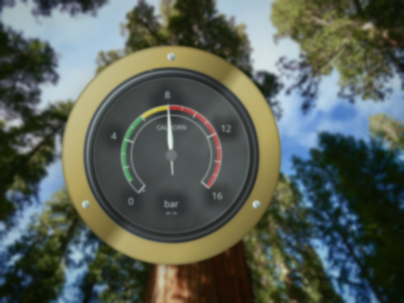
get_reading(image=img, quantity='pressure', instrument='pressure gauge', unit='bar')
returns 8 bar
